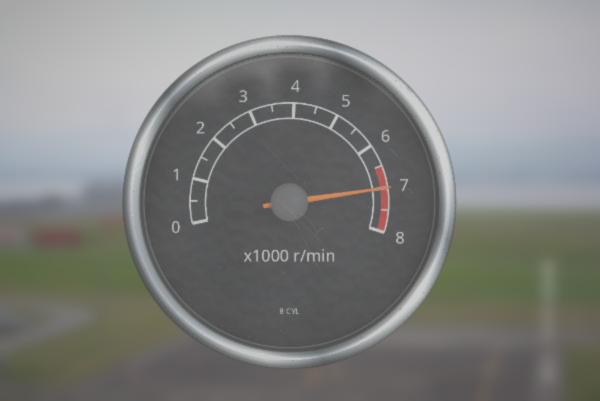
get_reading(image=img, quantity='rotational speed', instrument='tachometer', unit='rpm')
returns 7000 rpm
